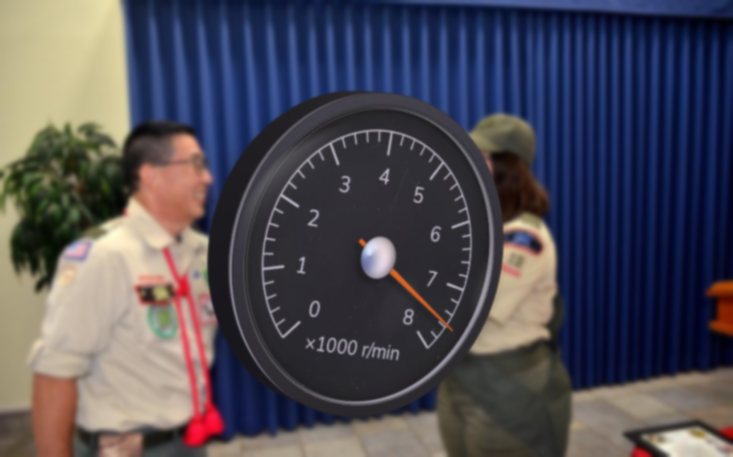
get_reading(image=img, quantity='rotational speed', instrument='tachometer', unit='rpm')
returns 7600 rpm
